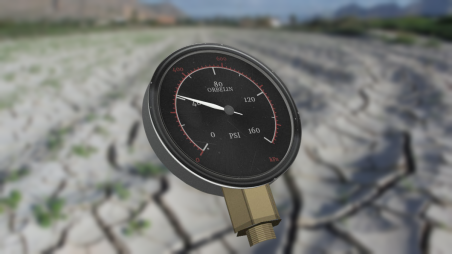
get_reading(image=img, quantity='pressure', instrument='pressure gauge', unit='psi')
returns 40 psi
